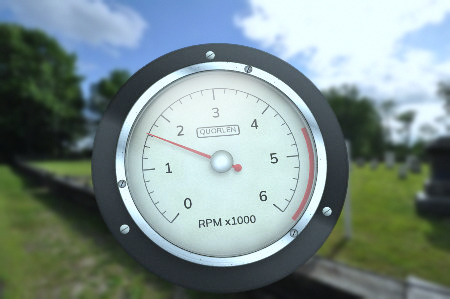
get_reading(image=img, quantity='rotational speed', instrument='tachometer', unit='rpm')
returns 1600 rpm
